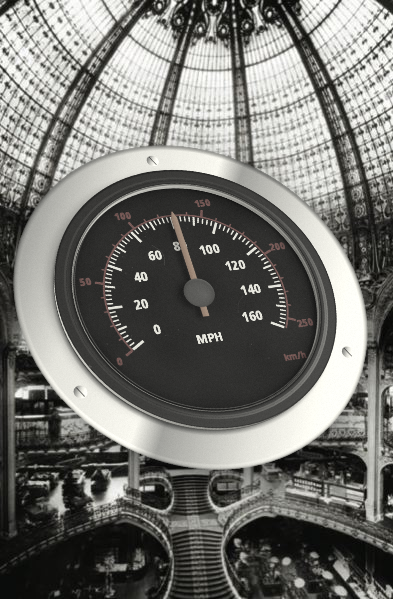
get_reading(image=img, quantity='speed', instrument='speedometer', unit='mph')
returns 80 mph
